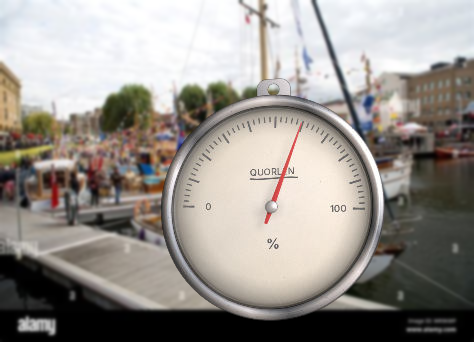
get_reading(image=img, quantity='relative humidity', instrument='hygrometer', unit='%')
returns 60 %
